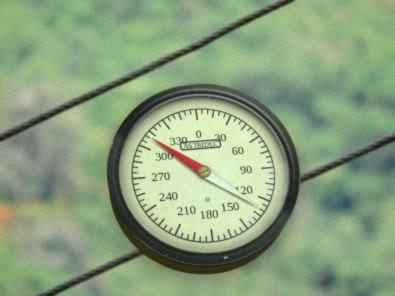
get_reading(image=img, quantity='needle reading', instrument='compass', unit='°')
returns 310 °
